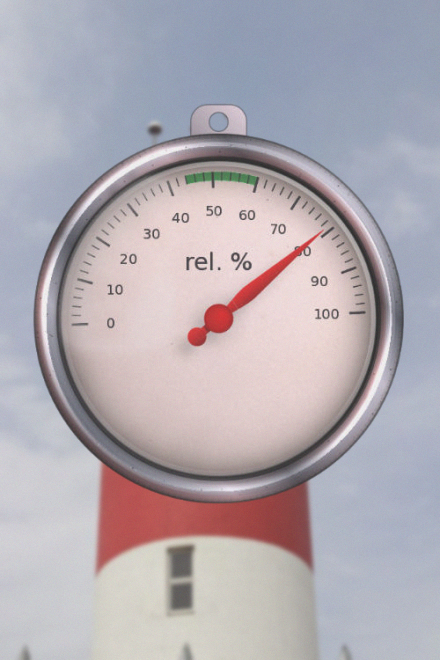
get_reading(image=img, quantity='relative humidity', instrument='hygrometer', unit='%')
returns 79 %
